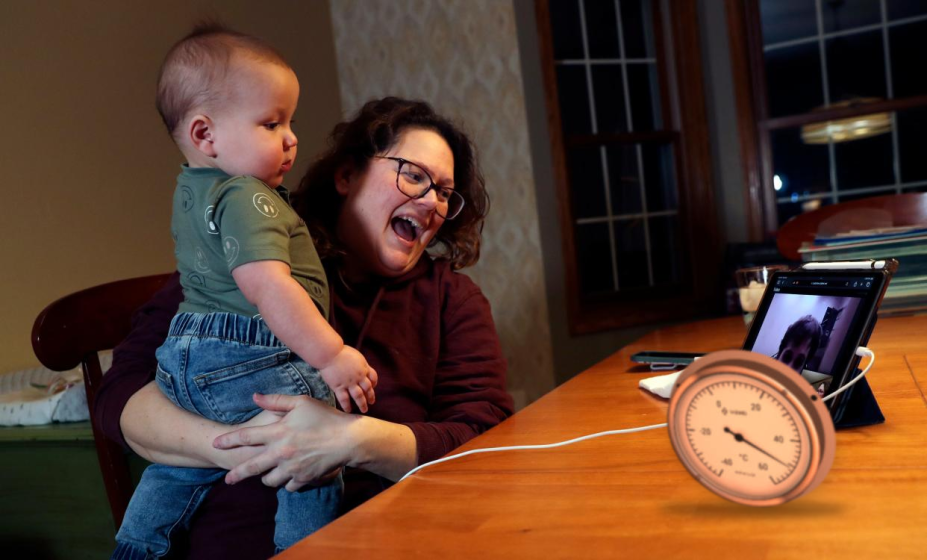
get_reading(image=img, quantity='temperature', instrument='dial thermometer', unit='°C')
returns 50 °C
